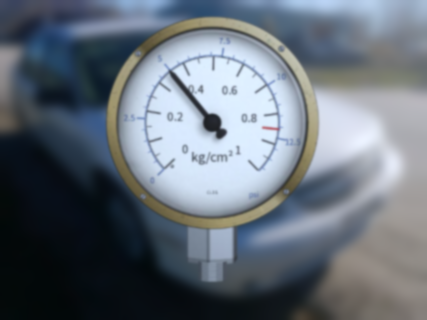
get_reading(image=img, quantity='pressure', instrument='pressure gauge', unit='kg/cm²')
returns 0.35 kg/cm²
